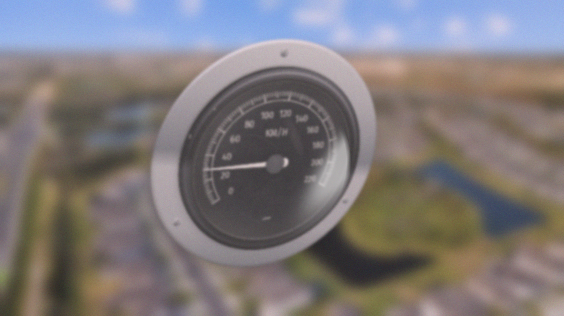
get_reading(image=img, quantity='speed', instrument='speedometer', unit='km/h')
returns 30 km/h
